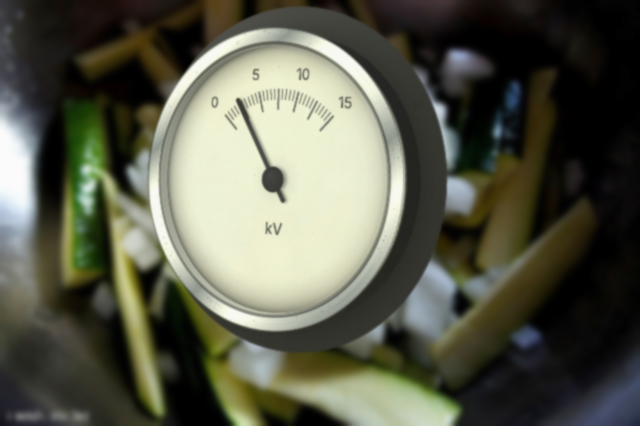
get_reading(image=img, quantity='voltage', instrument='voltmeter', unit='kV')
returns 2.5 kV
